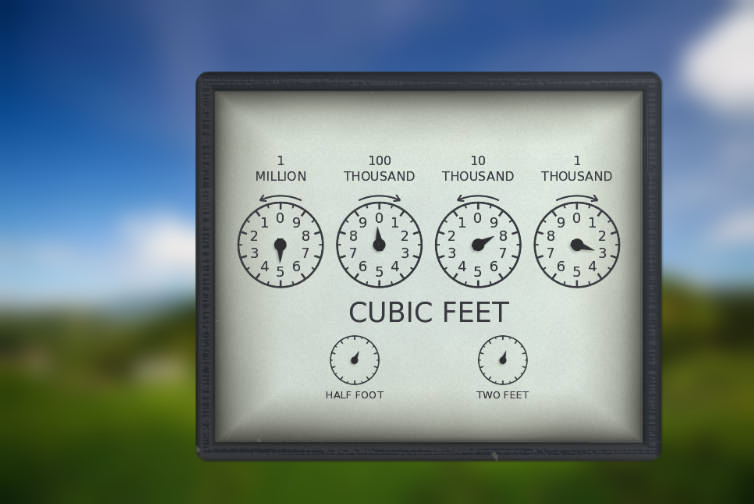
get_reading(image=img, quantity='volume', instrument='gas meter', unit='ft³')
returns 498300 ft³
